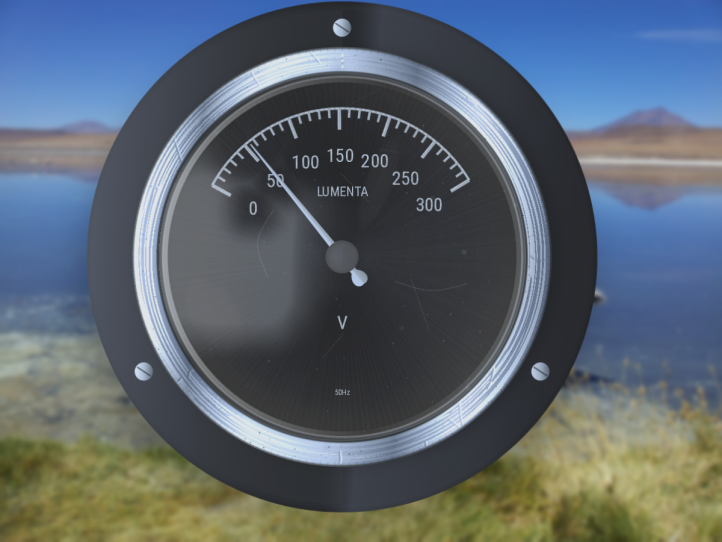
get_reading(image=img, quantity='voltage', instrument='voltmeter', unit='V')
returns 55 V
